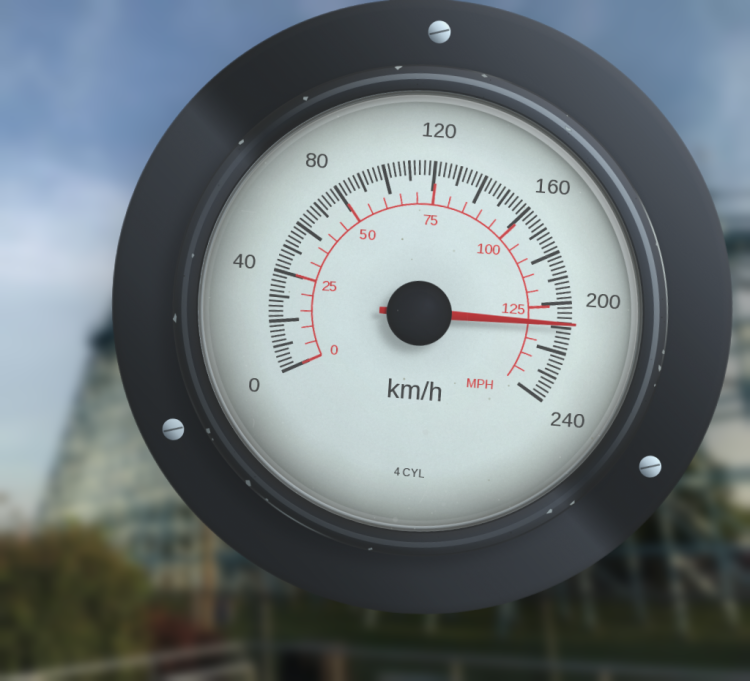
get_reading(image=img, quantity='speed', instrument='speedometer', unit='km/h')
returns 208 km/h
